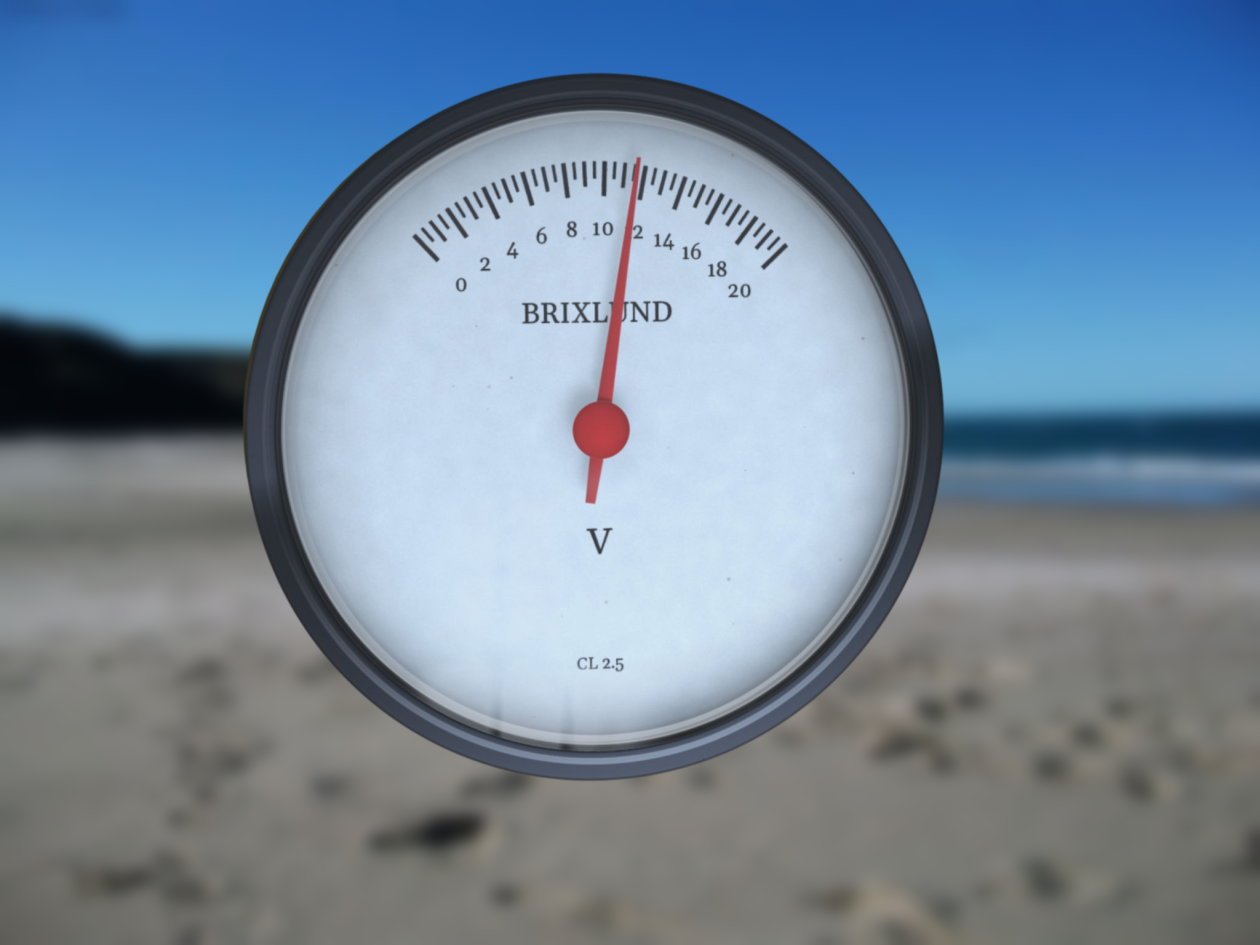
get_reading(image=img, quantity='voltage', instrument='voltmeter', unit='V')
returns 11.5 V
